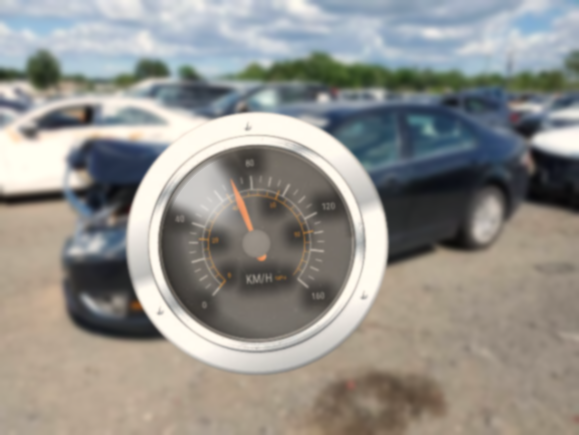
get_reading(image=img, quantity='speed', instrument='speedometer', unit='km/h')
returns 70 km/h
